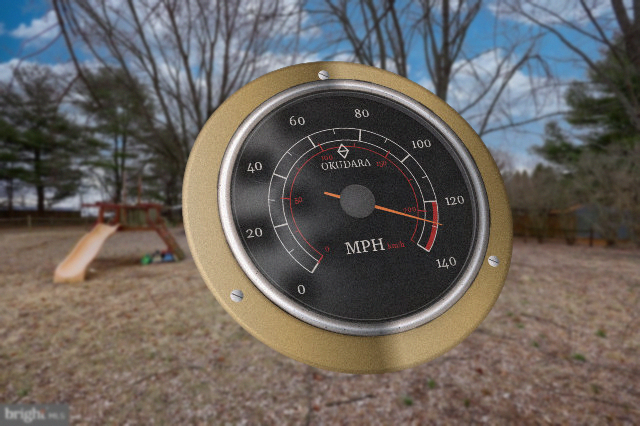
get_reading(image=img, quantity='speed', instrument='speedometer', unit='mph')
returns 130 mph
